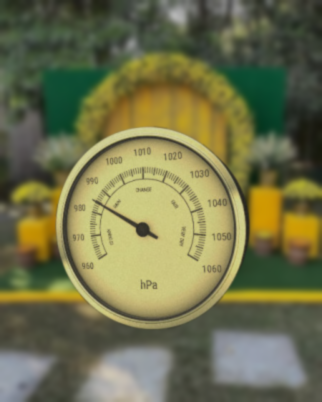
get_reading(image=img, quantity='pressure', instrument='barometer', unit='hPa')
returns 985 hPa
